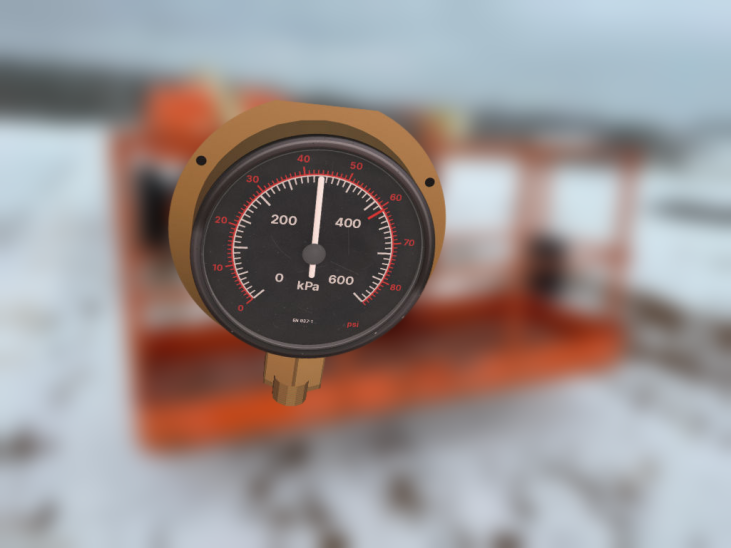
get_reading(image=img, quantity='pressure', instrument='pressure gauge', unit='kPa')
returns 300 kPa
